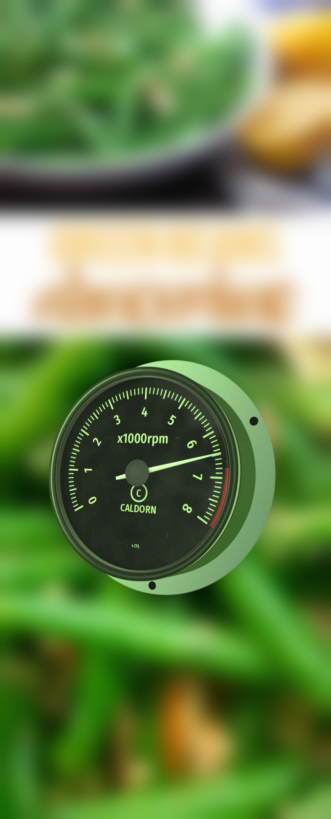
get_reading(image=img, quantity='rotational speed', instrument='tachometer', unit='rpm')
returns 6500 rpm
